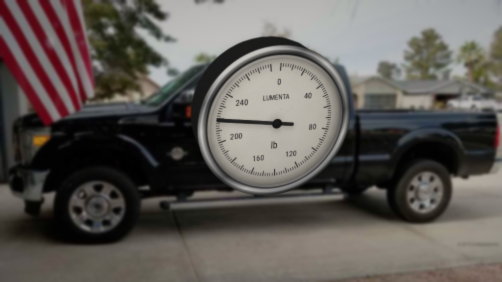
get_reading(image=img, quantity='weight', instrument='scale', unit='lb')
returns 220 lb
